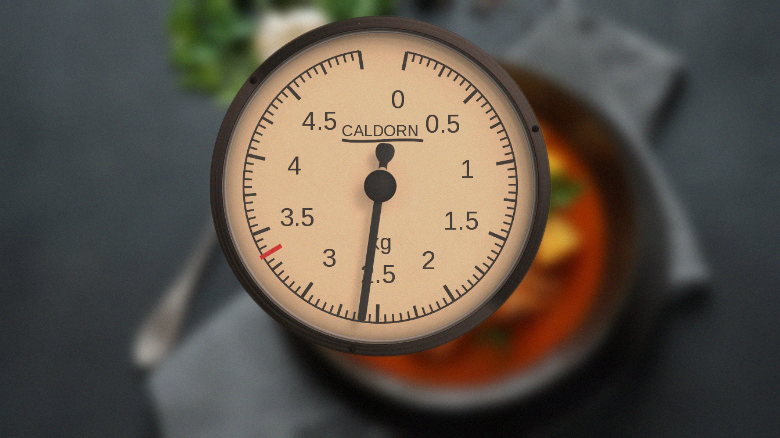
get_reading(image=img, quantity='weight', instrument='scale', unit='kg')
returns 2.6 kg
